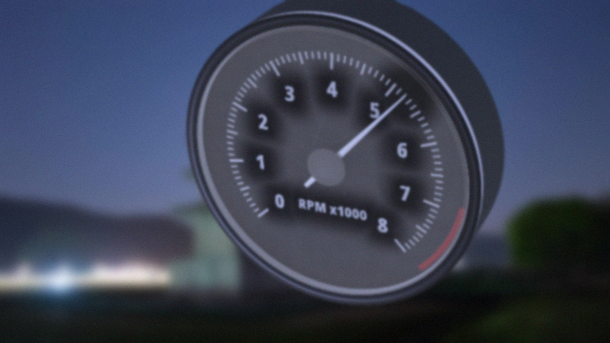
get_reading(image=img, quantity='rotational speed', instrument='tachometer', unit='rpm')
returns 5200 rpm
